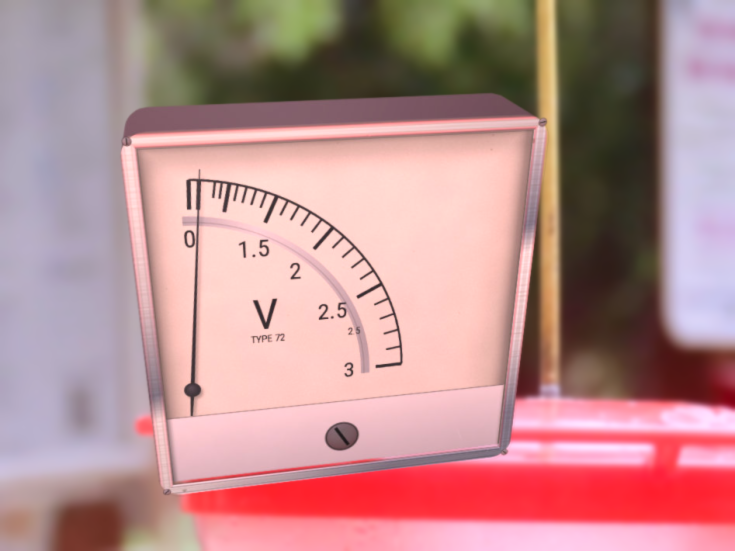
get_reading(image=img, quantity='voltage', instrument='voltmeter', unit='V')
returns 0.5 V
